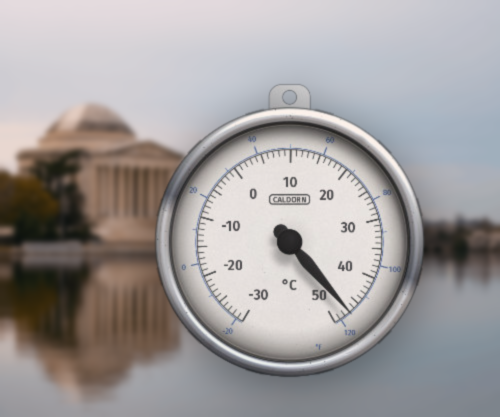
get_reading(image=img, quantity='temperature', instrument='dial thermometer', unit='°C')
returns 47 °C
